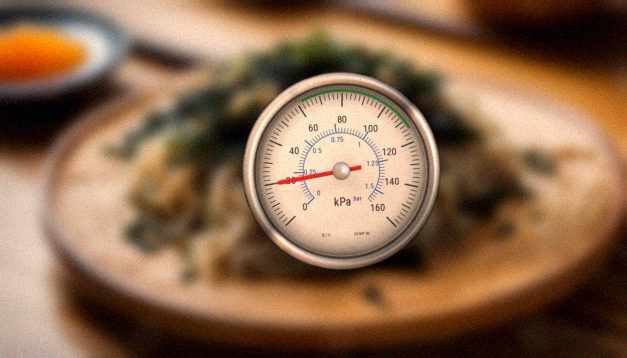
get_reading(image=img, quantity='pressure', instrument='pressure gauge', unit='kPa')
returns 20 kPa
